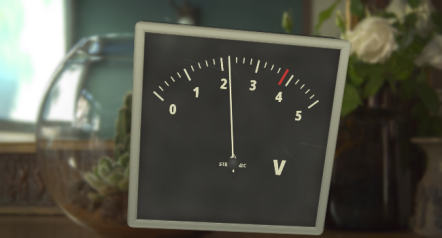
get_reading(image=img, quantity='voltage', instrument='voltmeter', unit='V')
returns 2.2 V
